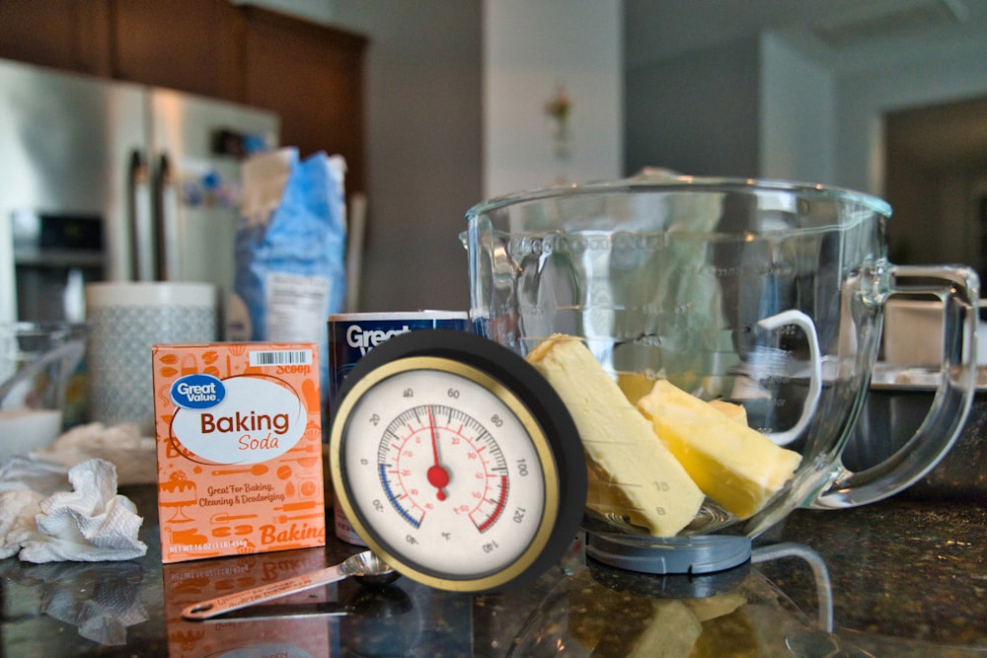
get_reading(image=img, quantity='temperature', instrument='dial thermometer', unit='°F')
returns 50 °F
